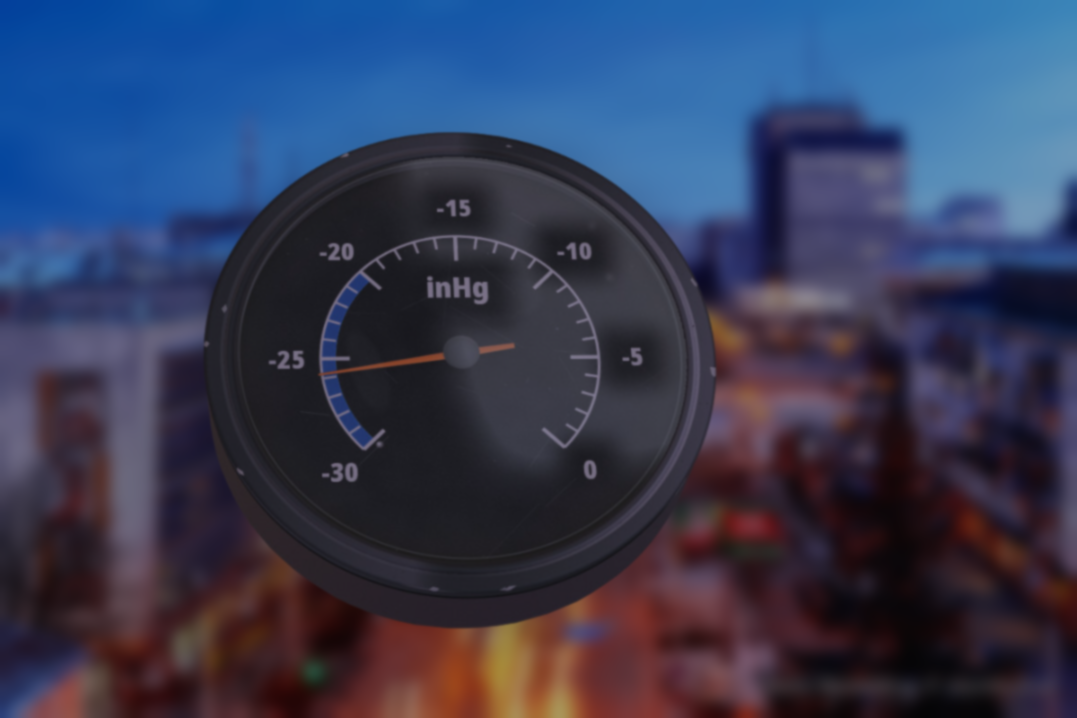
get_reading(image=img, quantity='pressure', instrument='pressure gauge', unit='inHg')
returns -26 inHg
